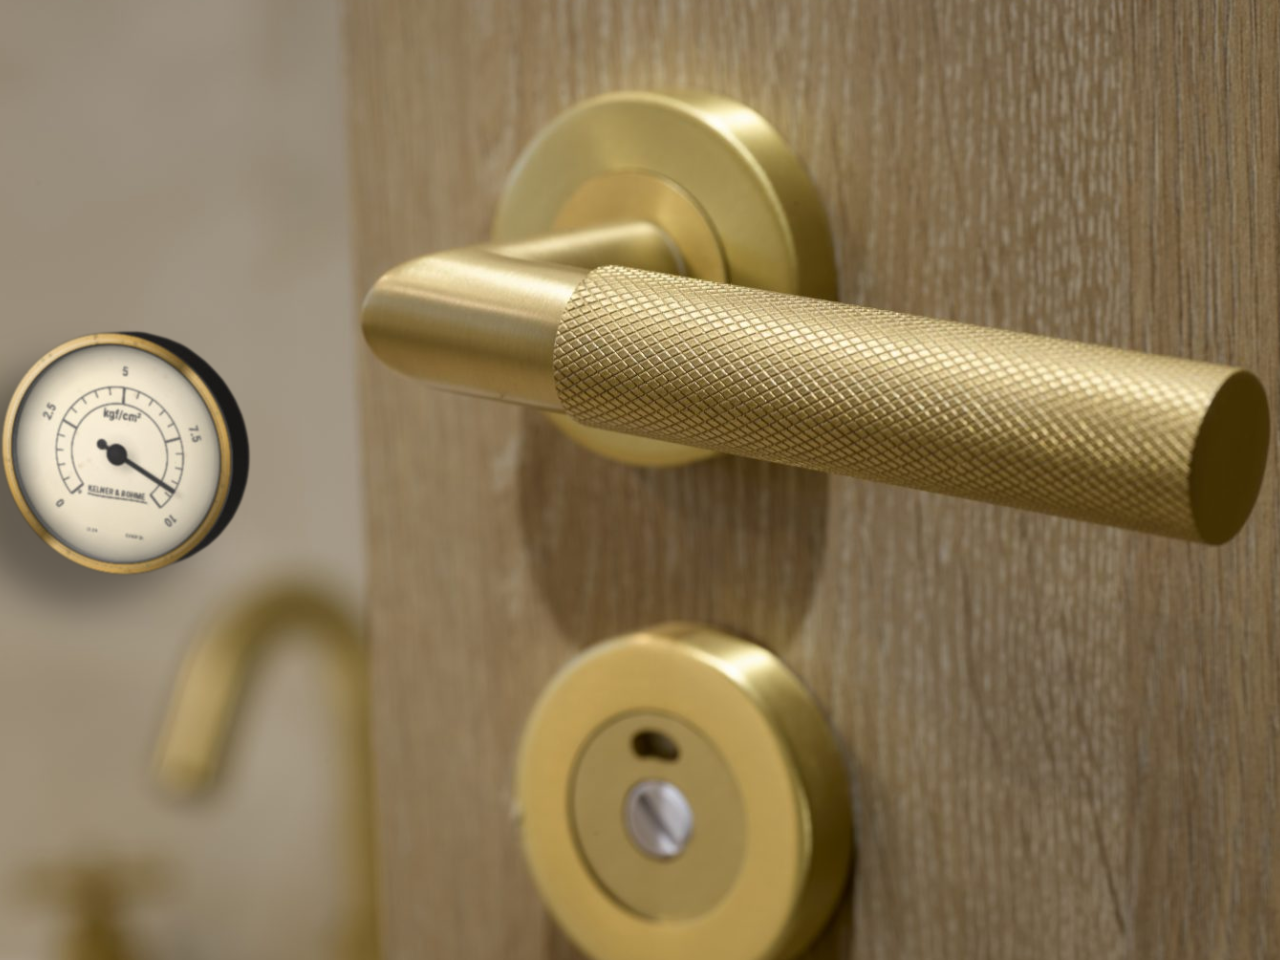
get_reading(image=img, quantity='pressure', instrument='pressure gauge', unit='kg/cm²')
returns 9.25 kg/cm²
